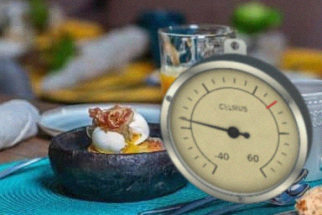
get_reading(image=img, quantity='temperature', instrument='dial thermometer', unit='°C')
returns -16 °C
